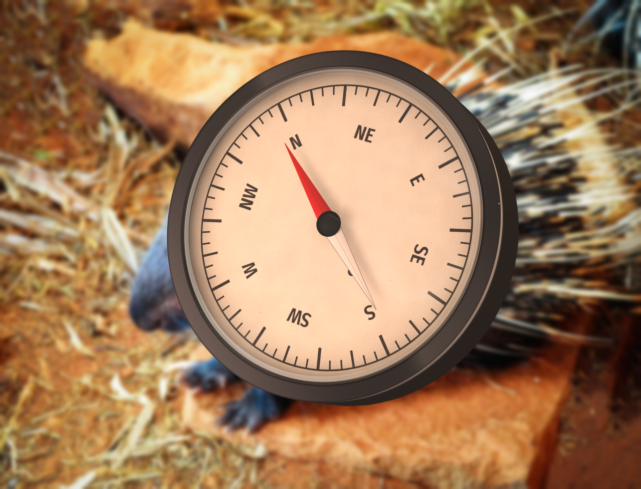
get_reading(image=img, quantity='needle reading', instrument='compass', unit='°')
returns 355 °
